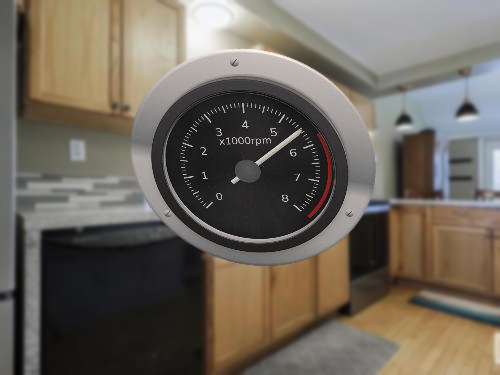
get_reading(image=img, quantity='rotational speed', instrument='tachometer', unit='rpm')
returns 5500 rpm
